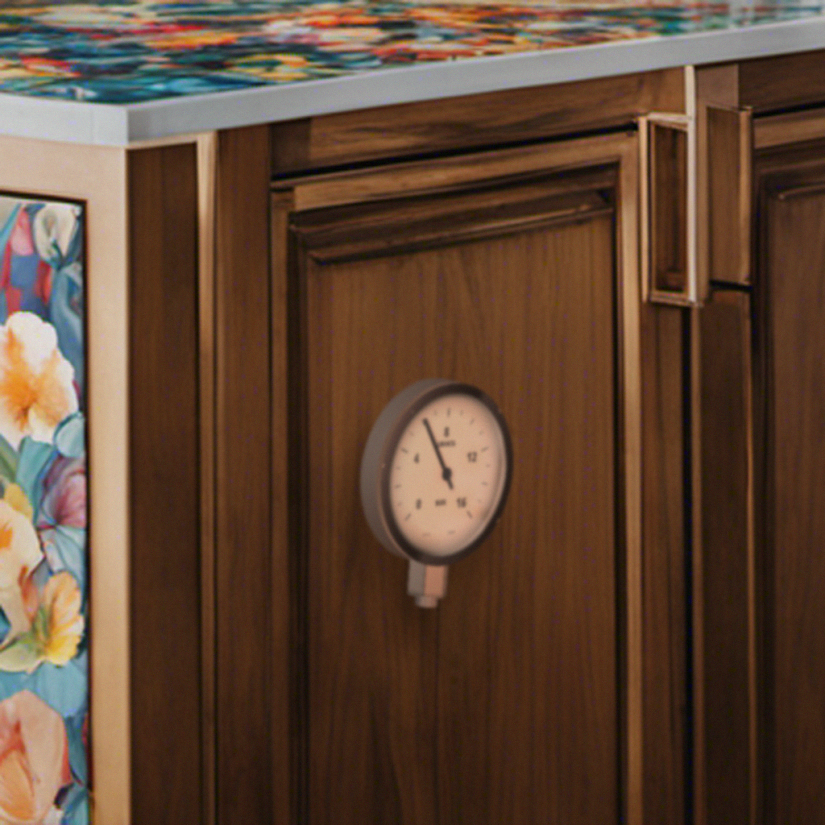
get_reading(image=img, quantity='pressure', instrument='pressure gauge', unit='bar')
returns 6 bar
